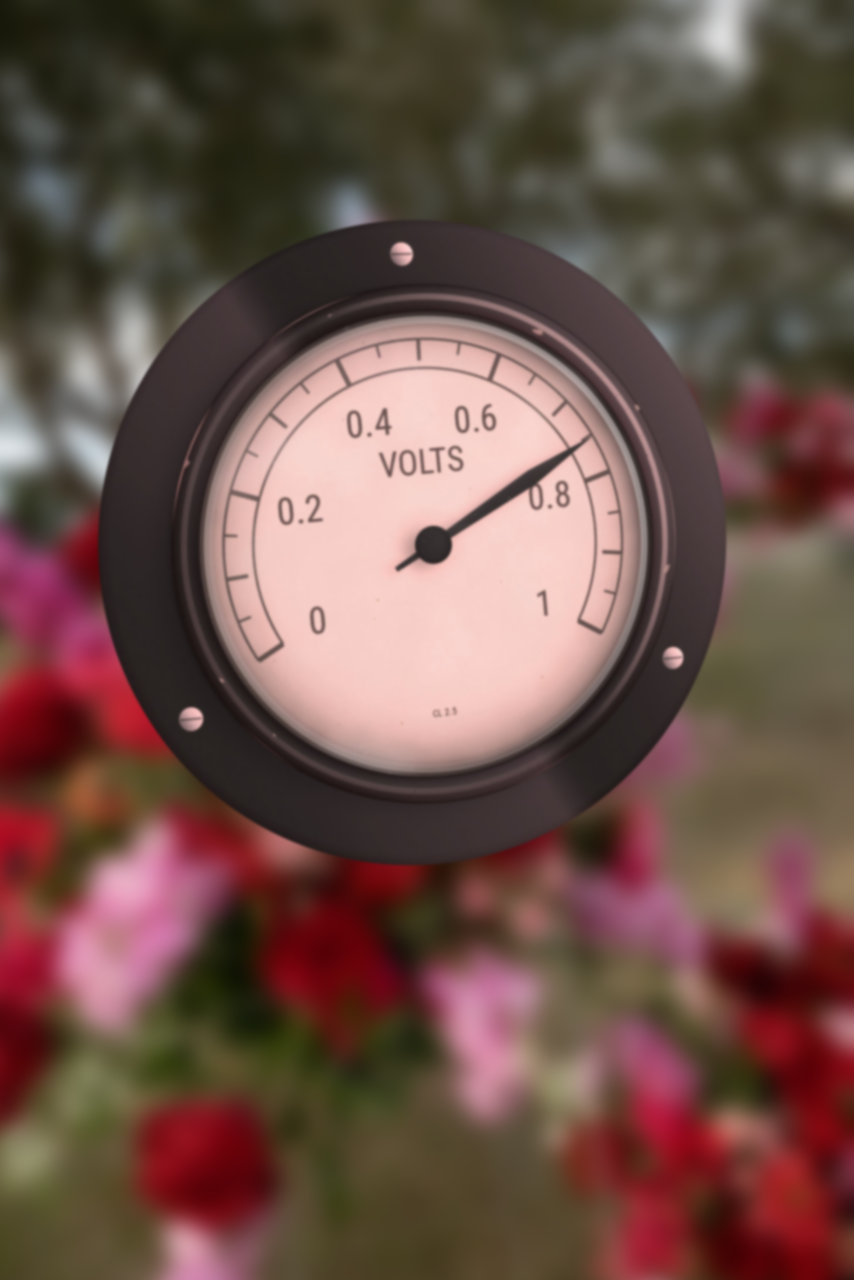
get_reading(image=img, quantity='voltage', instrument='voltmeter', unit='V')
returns 0.75 V
